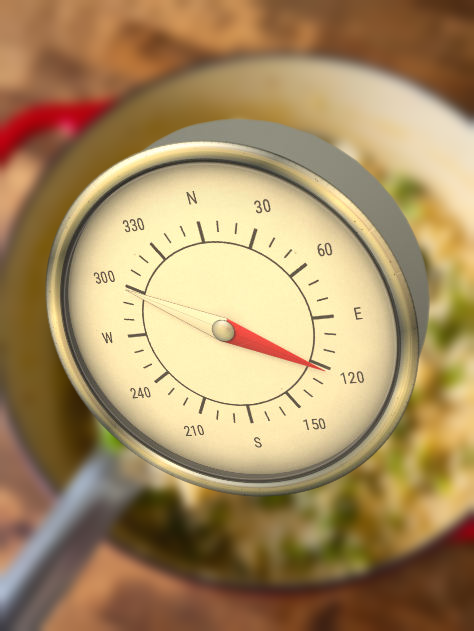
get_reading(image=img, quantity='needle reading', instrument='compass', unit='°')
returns 120 °
